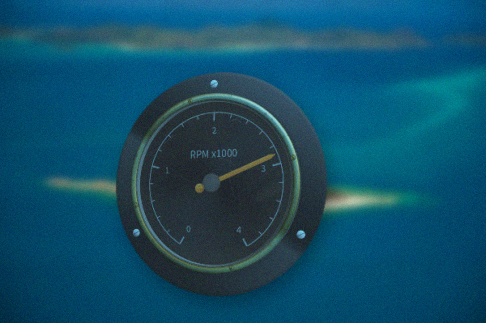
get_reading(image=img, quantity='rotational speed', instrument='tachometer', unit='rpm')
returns 2900 rpm
